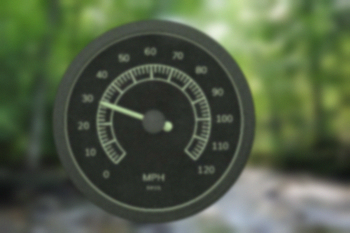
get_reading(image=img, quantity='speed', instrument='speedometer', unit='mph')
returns 30 mph
